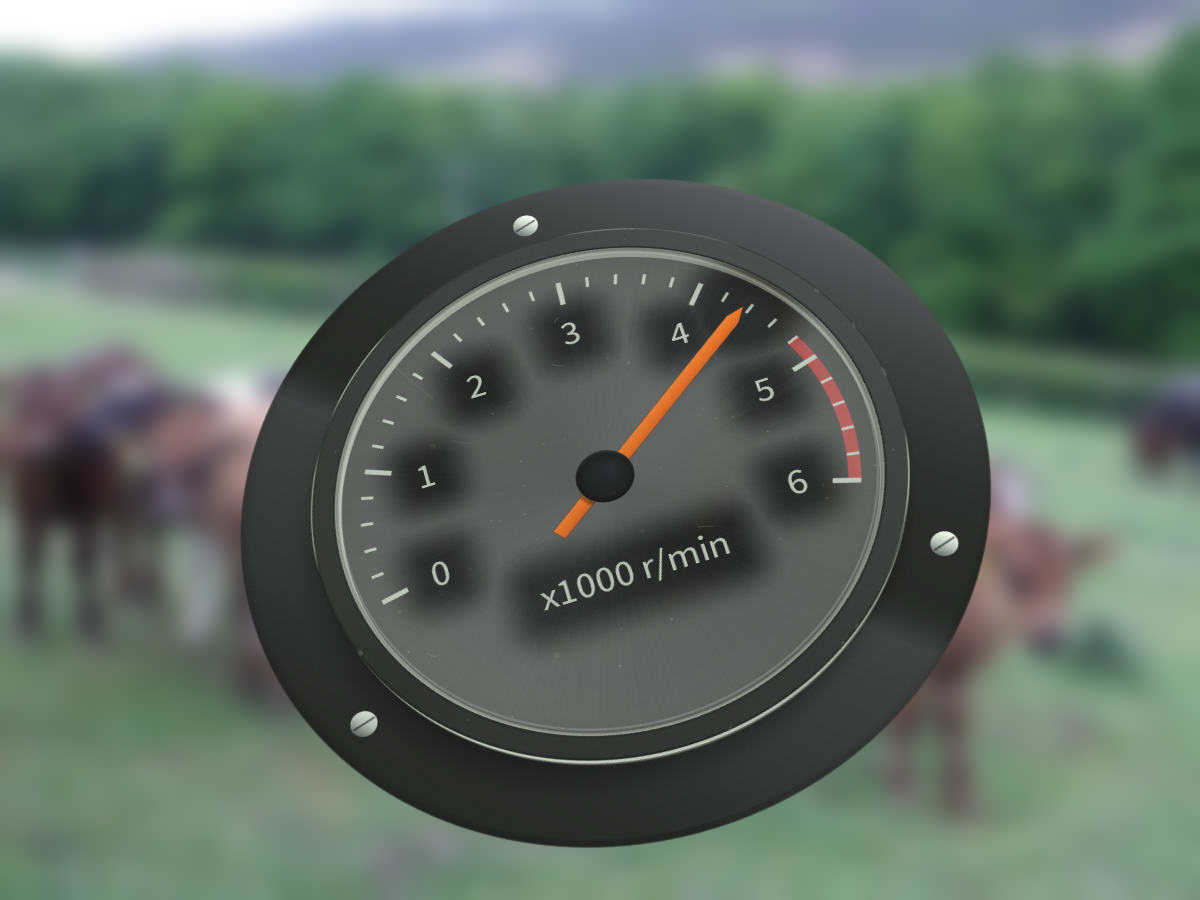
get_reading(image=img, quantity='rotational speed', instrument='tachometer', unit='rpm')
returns 4400 rpm
